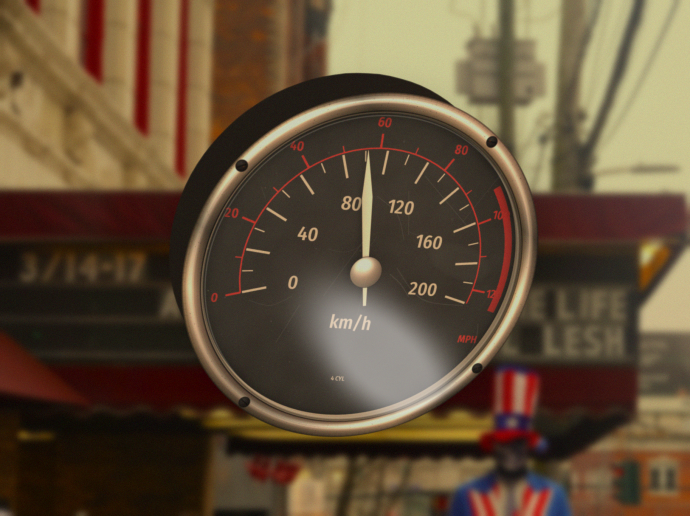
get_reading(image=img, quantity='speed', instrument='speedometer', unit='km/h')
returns 90 km/h
